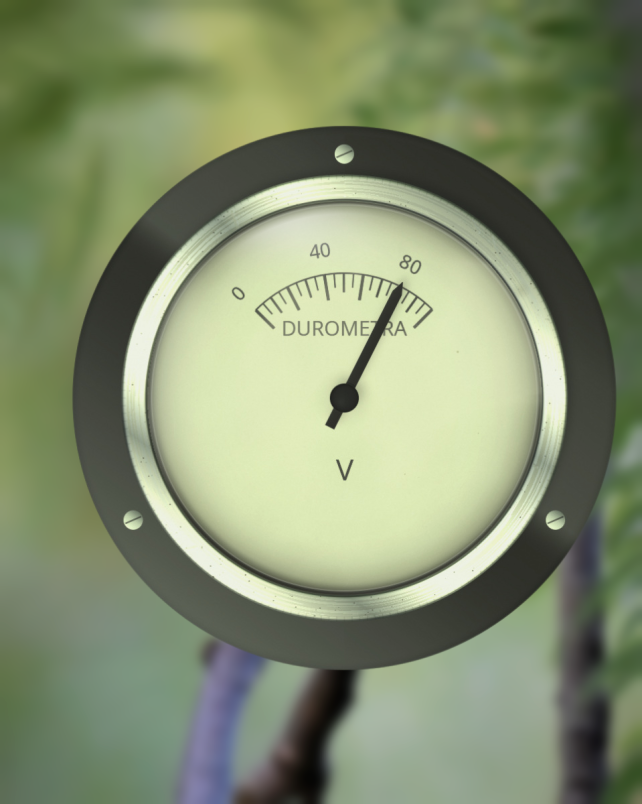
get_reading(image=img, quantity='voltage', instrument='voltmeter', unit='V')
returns 80 V
